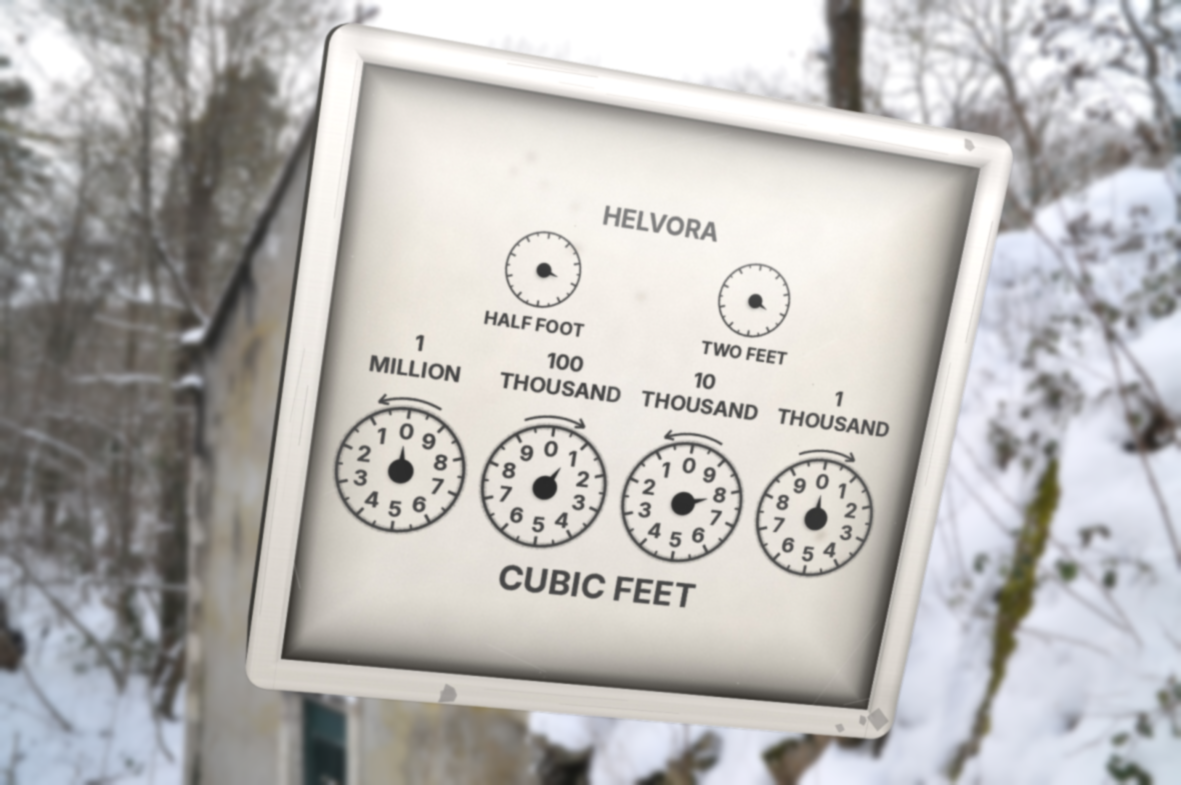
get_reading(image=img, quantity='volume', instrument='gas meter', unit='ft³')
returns 8000 ft³
